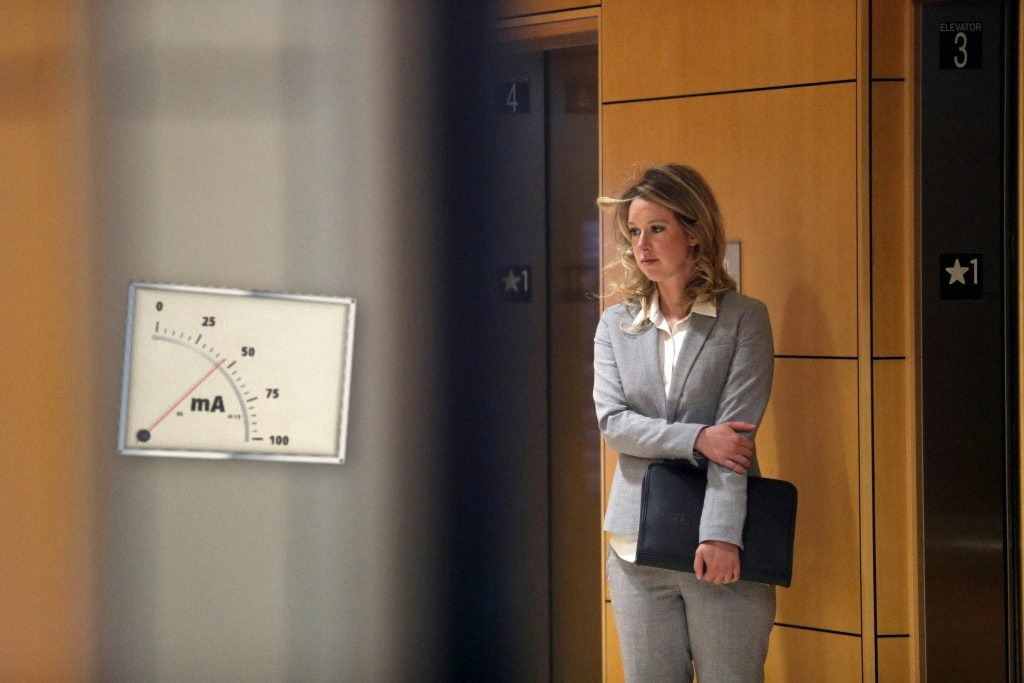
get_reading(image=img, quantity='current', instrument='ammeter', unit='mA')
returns 45 mA
